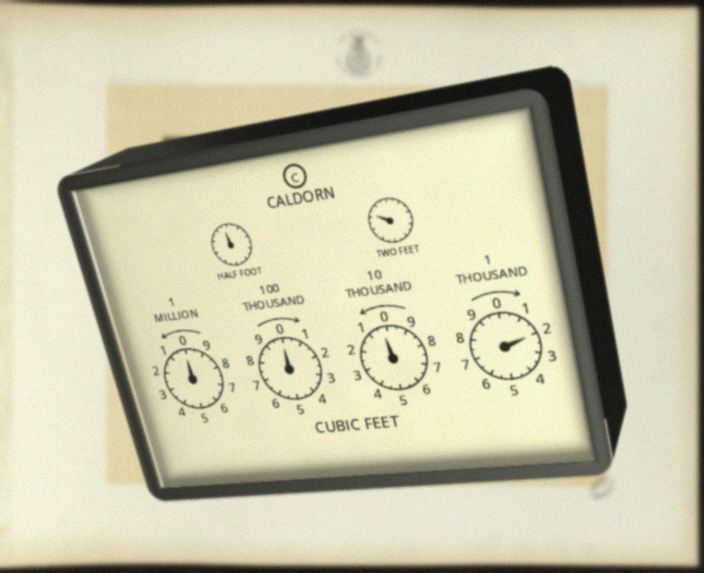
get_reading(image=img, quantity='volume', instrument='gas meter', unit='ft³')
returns 200 ft³
